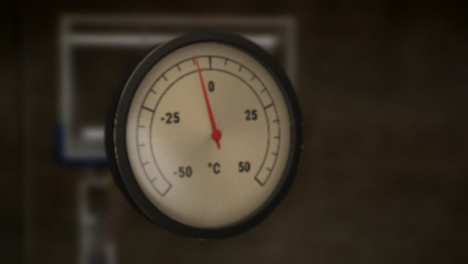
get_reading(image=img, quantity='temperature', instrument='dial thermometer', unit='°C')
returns -5 °C
